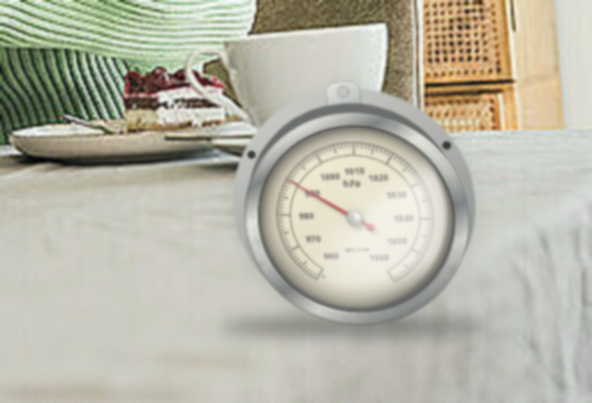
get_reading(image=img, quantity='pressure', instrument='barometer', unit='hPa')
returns 990 hPa
